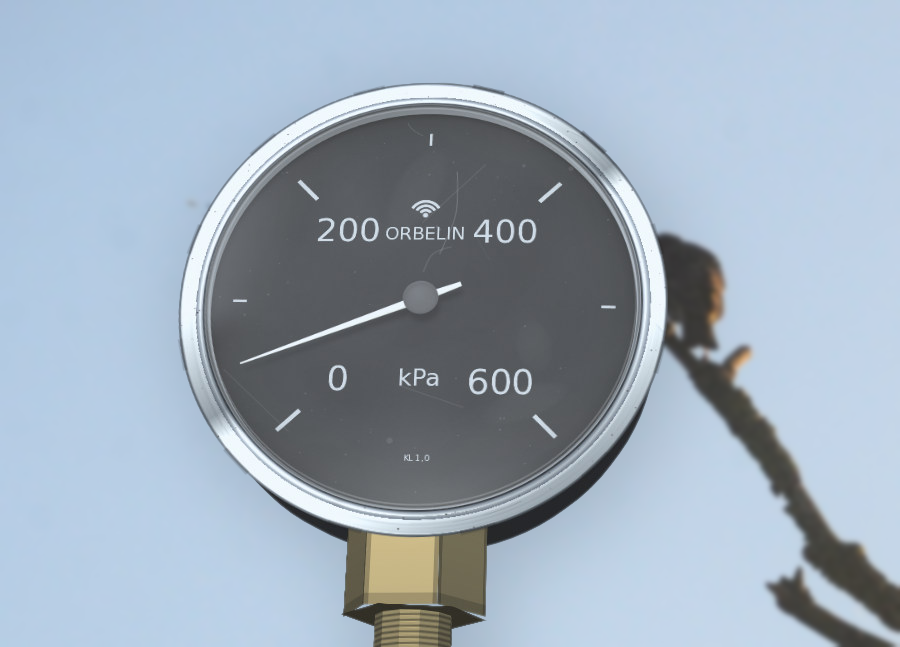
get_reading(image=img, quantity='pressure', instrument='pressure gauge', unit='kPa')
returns 50 kPa
